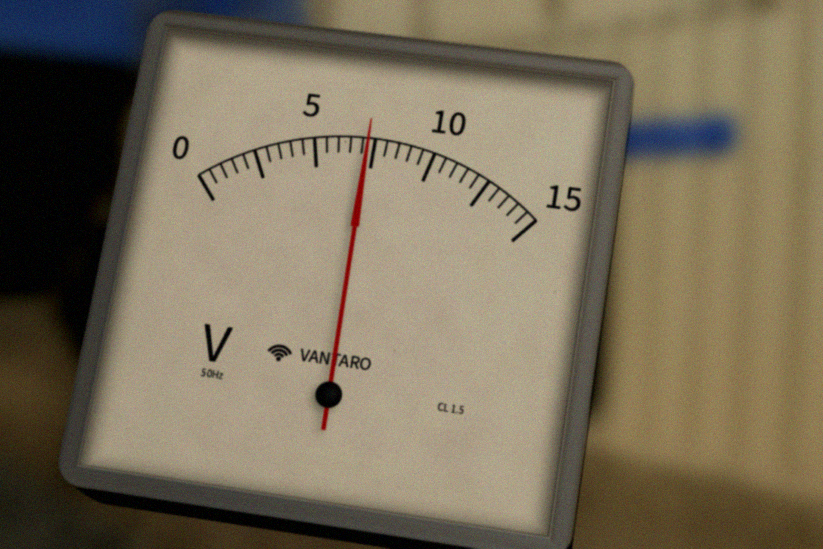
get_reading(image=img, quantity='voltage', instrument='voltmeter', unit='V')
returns 7.25 V
